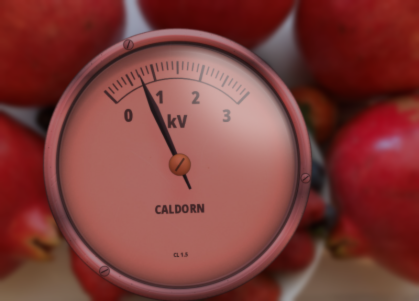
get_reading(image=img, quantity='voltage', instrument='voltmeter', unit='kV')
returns 0.7 kV
